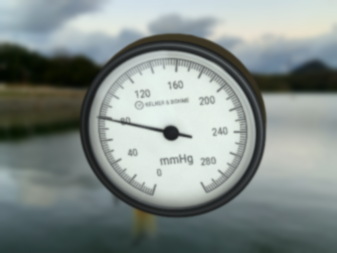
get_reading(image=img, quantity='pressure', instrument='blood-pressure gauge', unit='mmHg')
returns 80 mmHg
